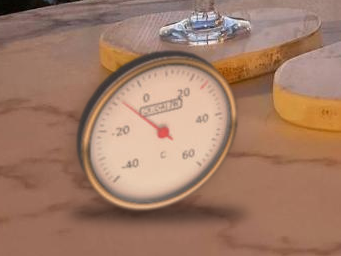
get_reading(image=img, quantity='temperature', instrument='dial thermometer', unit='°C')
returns -8 °C
